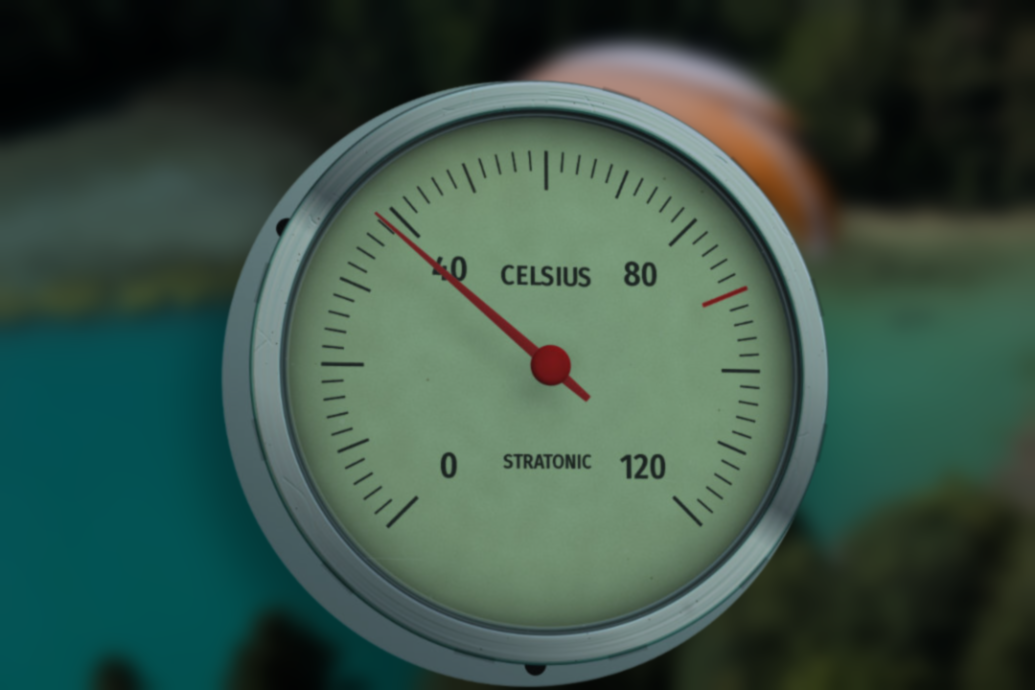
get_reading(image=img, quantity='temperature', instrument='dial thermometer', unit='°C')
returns 38 °C
